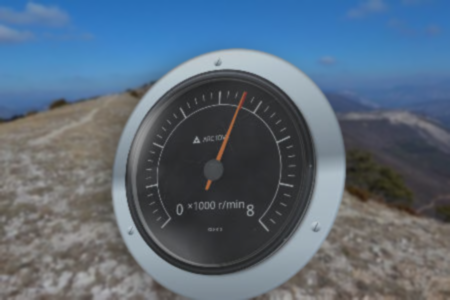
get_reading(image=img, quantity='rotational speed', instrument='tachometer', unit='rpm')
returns 4600 rpm
